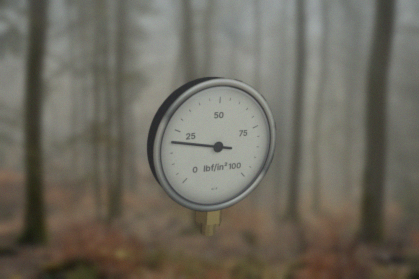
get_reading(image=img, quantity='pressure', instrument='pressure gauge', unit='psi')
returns 20 psi
